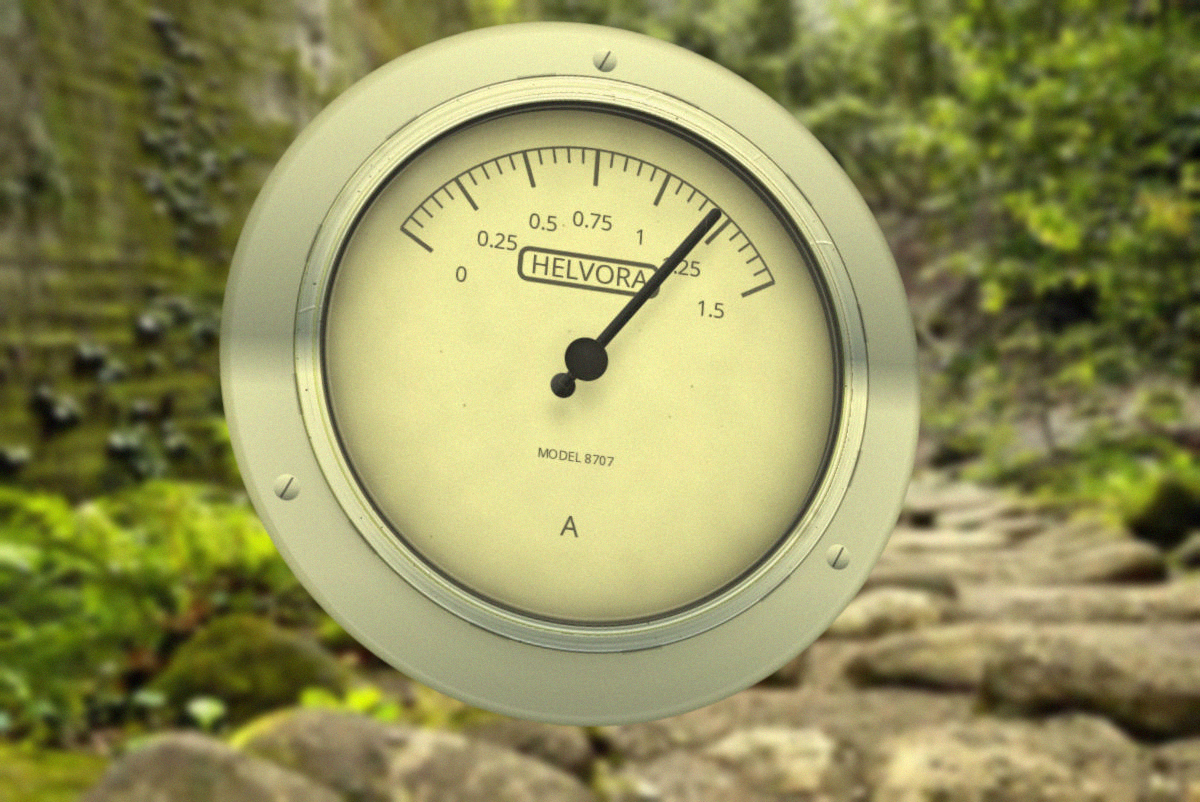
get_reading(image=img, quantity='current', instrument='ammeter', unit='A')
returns 1.2 A
